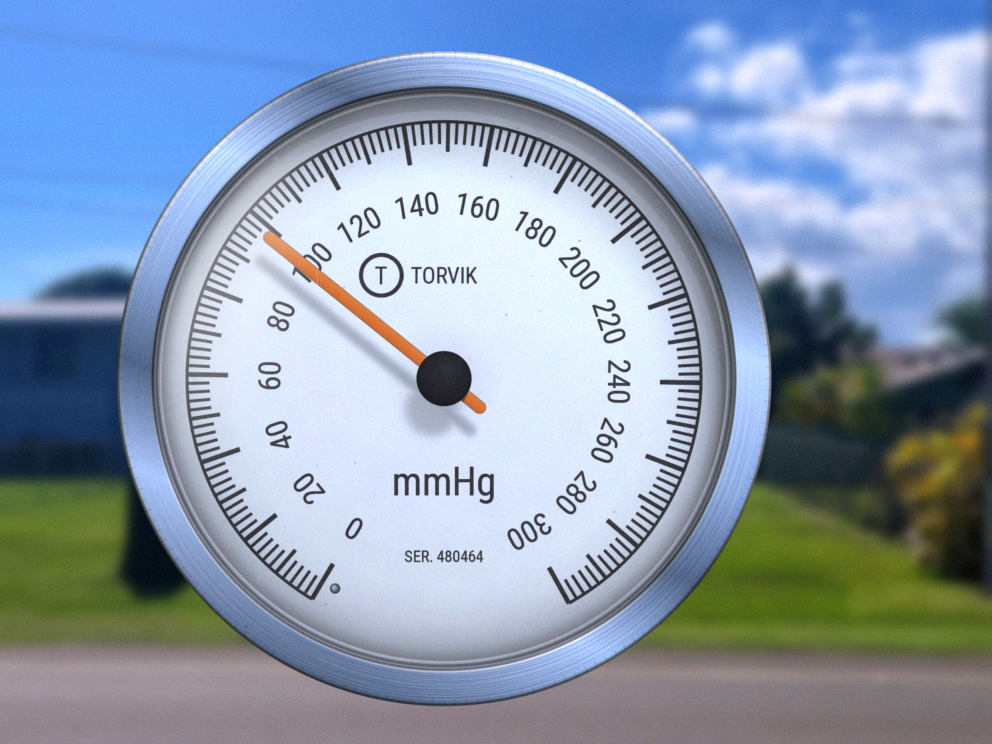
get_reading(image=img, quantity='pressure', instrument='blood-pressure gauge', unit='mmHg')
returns 98 mmHg
